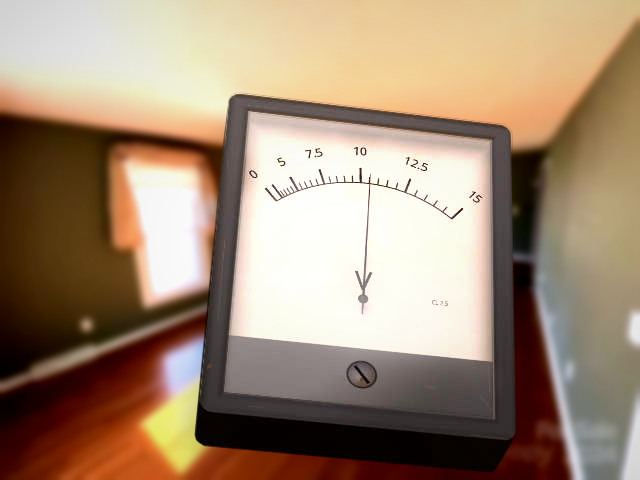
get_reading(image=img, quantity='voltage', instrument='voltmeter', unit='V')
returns 10.5 V
